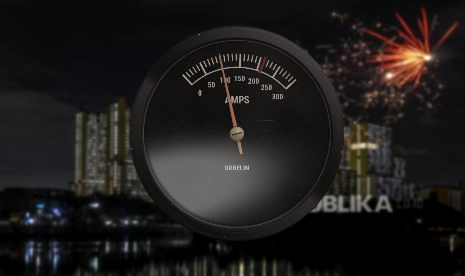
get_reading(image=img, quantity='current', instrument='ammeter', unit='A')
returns 100 A
